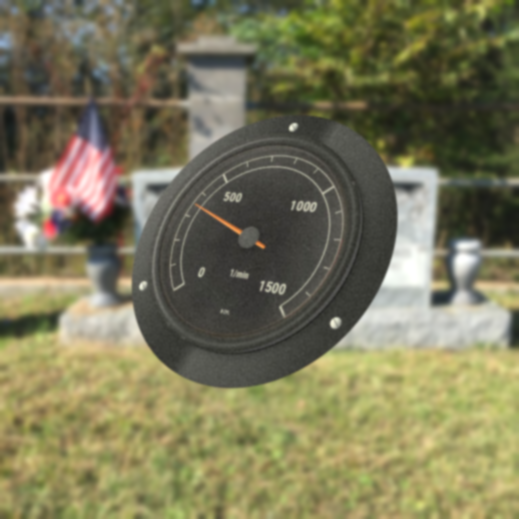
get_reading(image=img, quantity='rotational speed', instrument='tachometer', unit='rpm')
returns 350 rpm
